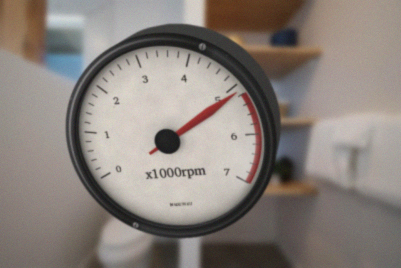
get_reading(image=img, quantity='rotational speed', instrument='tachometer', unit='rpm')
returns 5100 rpm
